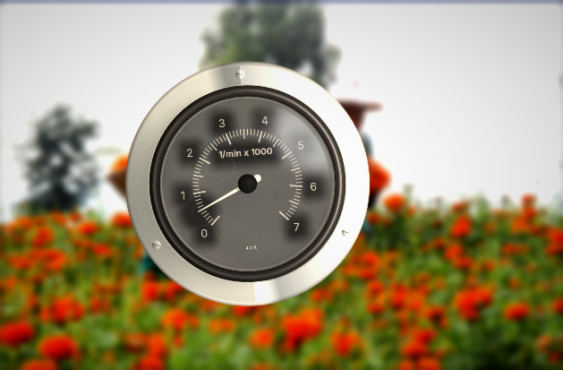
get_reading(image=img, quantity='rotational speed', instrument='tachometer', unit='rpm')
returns 500 rpm
